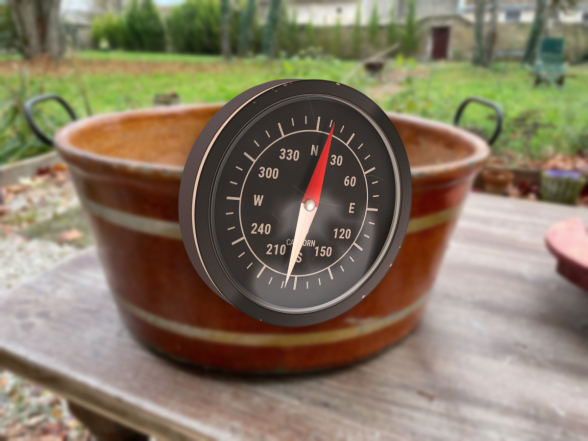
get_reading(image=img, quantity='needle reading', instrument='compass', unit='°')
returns 10 °
